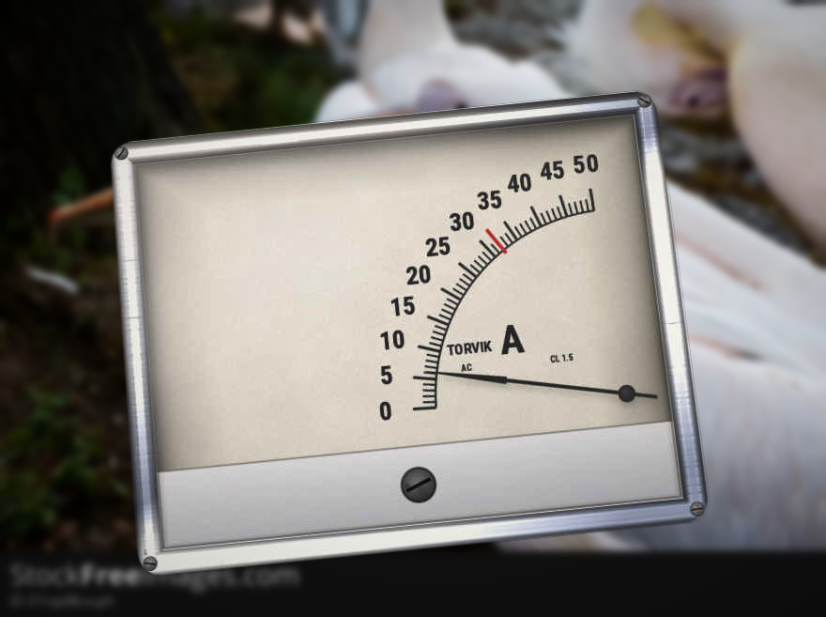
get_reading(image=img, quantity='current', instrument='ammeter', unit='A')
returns 6 A
